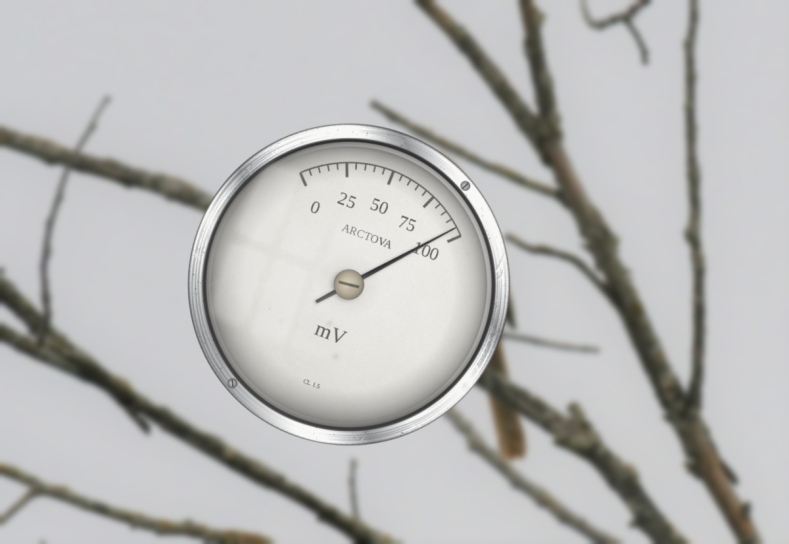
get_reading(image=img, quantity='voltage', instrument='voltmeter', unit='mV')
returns 95 mV
